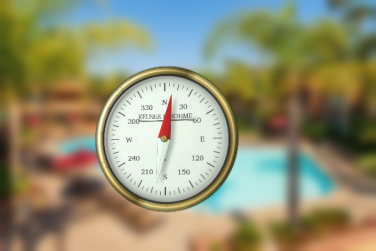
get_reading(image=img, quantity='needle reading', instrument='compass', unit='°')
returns 10 °
